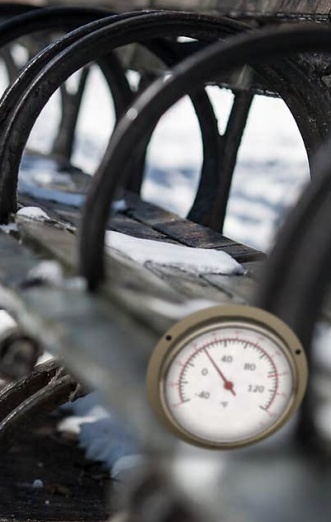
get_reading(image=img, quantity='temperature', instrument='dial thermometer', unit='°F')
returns 20 °F
